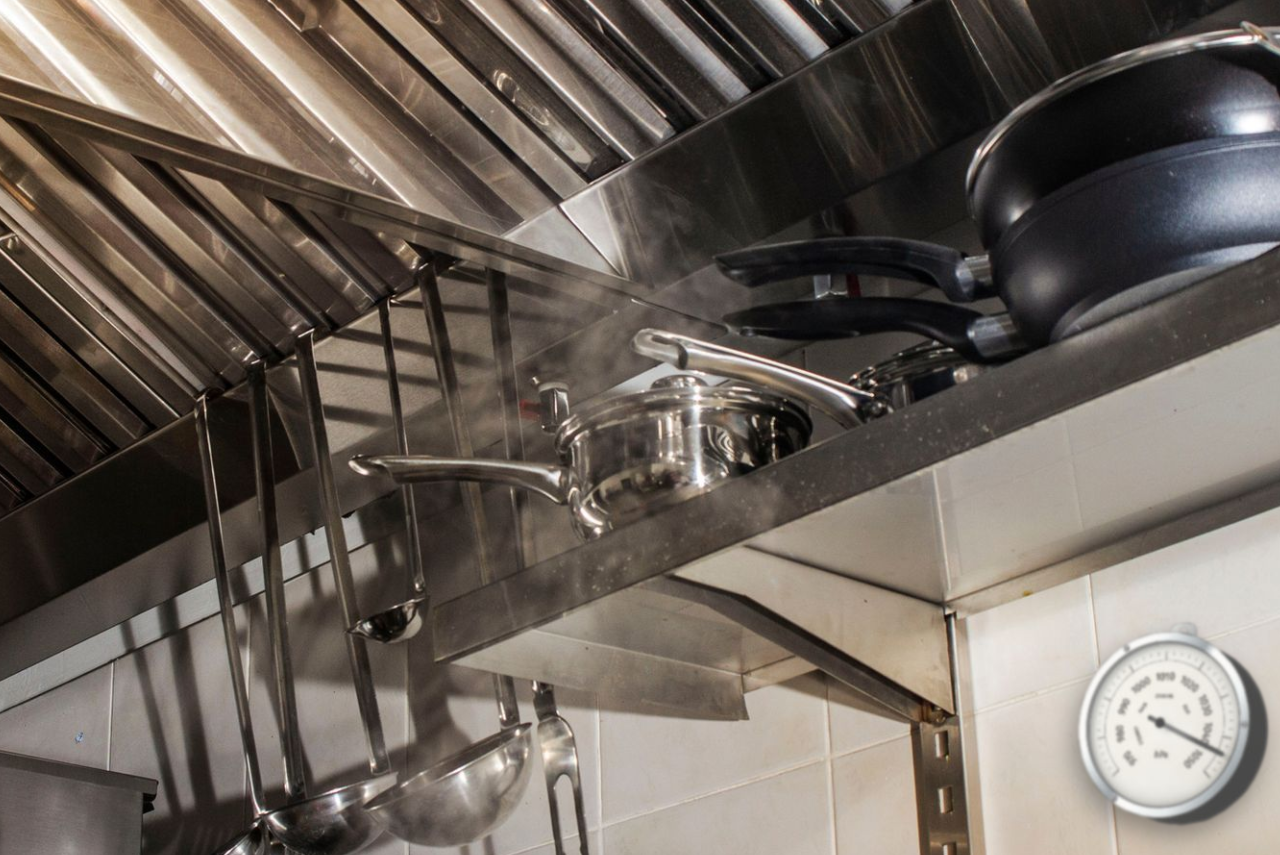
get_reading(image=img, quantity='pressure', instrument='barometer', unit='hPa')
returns 1044 hPa
